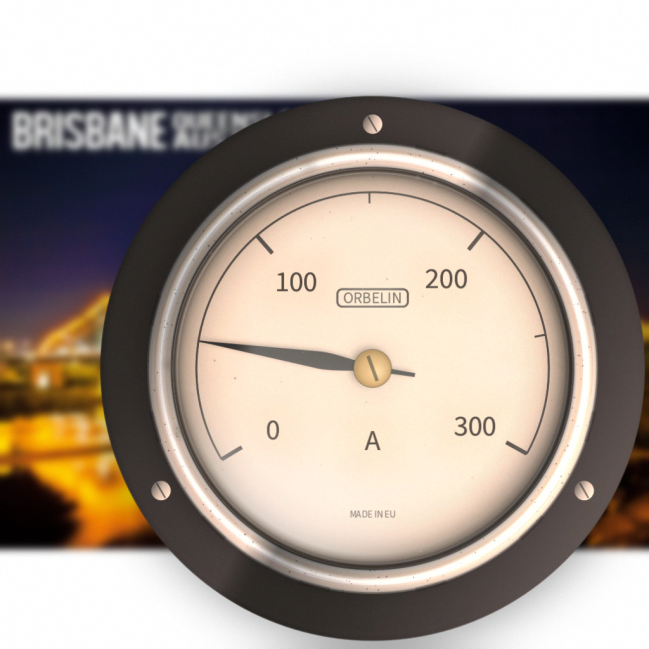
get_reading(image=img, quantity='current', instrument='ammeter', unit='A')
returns 50 A
